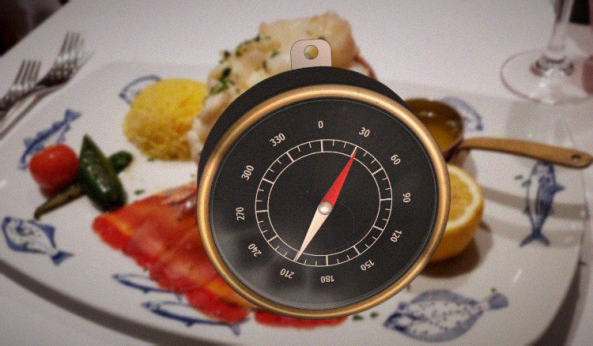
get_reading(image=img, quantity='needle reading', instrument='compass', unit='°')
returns 30 °
